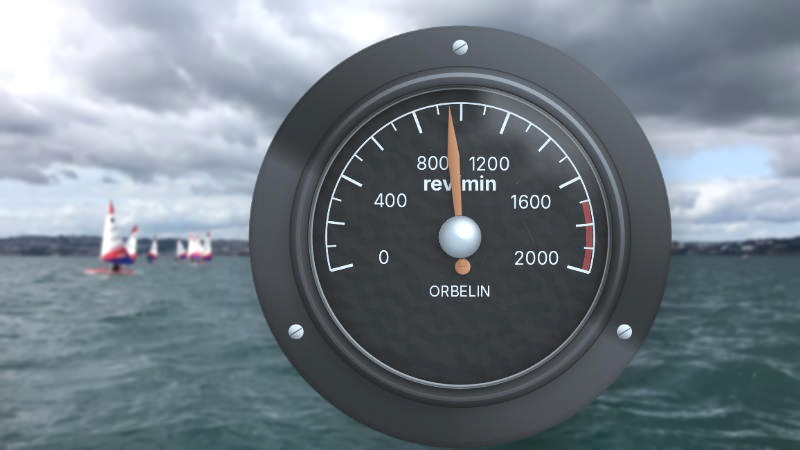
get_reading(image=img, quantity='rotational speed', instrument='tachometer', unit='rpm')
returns 950 rpm
